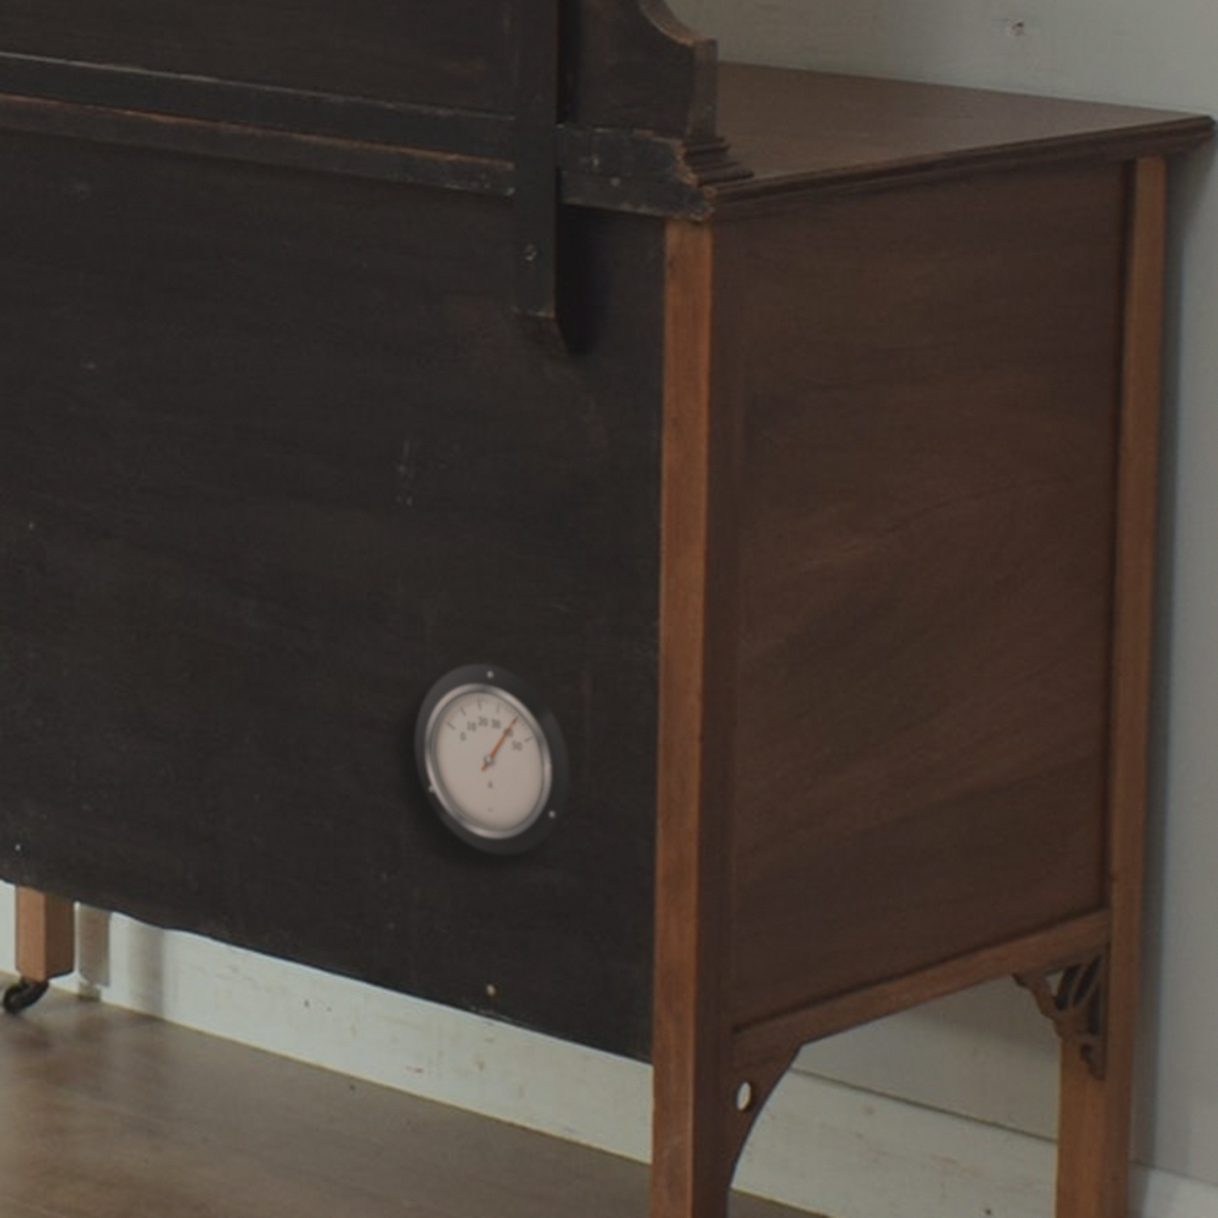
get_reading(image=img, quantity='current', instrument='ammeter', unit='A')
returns 40 A
